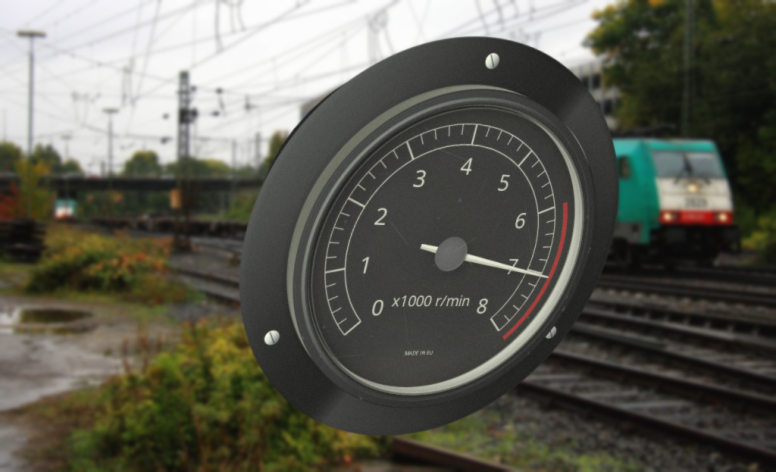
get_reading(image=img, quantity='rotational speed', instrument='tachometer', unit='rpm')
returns 7000 rpm
